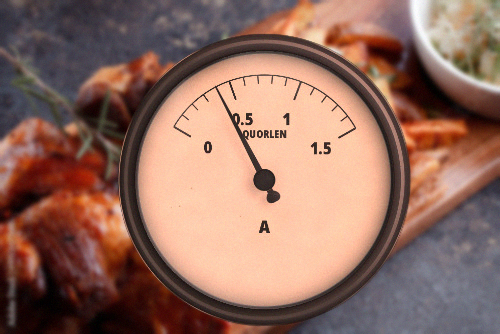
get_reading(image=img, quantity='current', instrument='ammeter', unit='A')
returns 0.4 A
